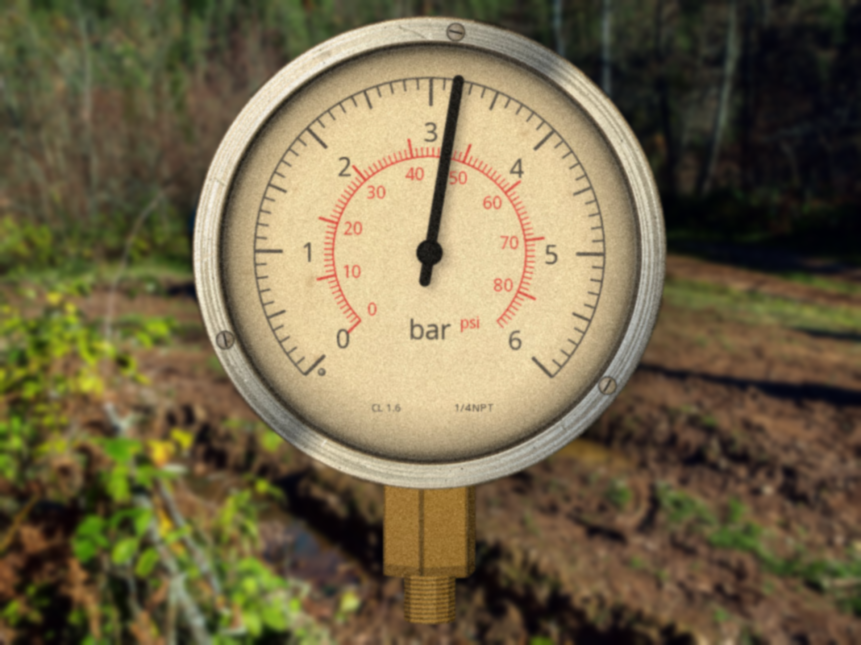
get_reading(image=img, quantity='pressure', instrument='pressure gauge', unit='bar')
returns 3.2 bar
